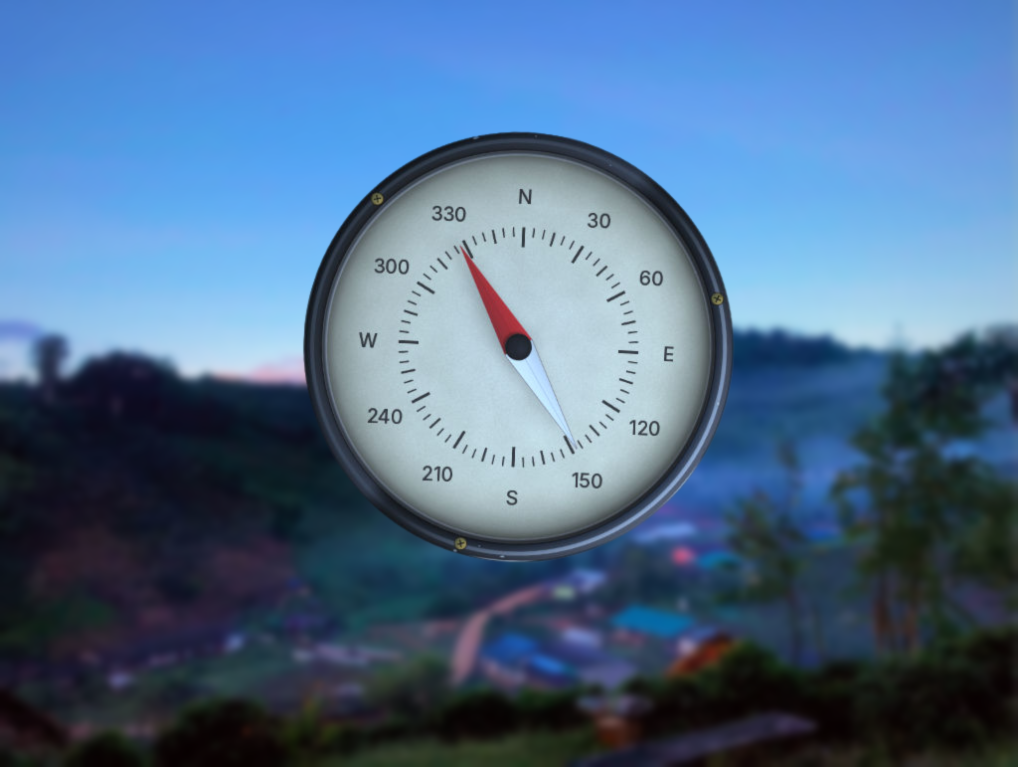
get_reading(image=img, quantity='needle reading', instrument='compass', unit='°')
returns 327.5 °
